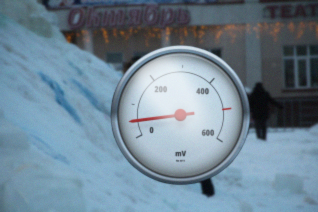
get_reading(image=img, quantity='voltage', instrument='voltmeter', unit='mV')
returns 50 mV
